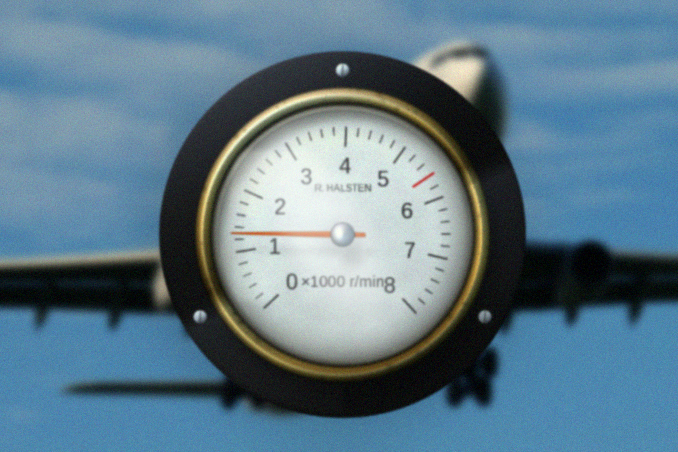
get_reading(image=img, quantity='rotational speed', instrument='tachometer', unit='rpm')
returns 1300 rpm
